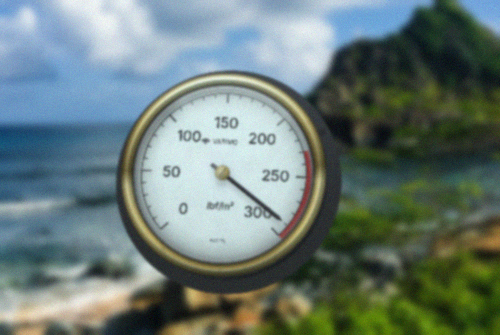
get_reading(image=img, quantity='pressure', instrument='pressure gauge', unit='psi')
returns 290 psi
